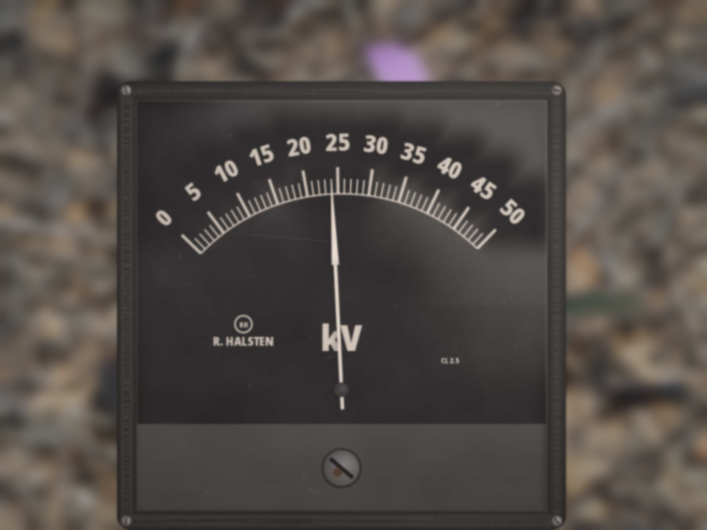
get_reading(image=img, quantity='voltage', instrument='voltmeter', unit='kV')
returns 24 kV
